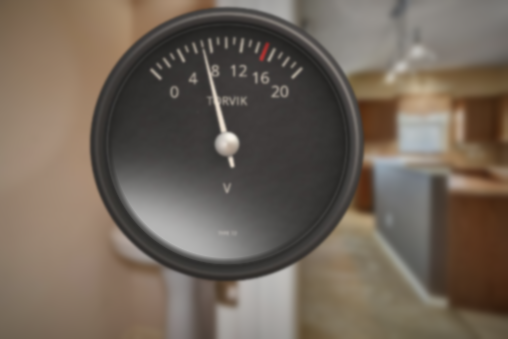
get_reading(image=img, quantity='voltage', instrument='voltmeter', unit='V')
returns 7 V
